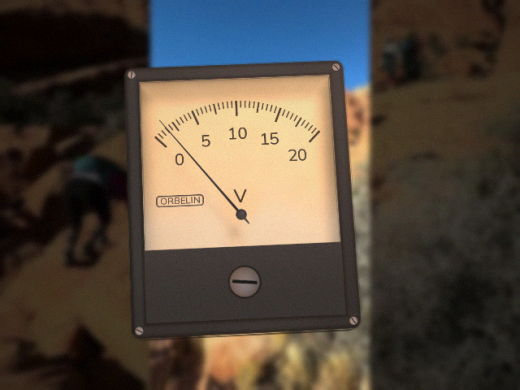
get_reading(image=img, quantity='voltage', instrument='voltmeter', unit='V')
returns 1.5 V
